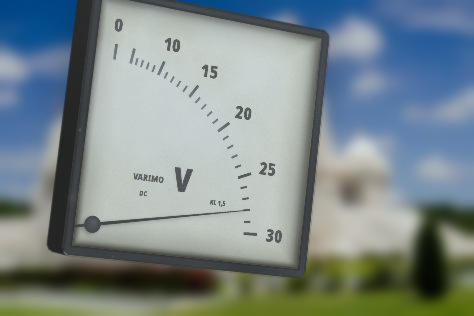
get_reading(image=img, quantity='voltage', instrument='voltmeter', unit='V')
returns 28 V
